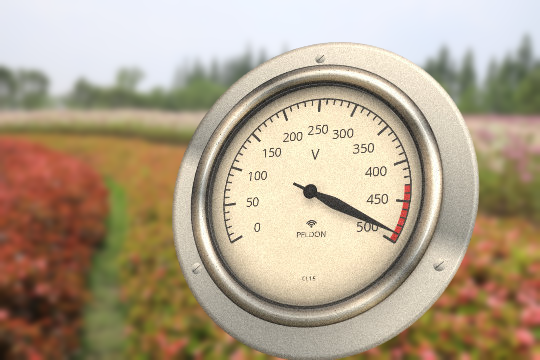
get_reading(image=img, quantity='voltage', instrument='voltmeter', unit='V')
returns 490 V
